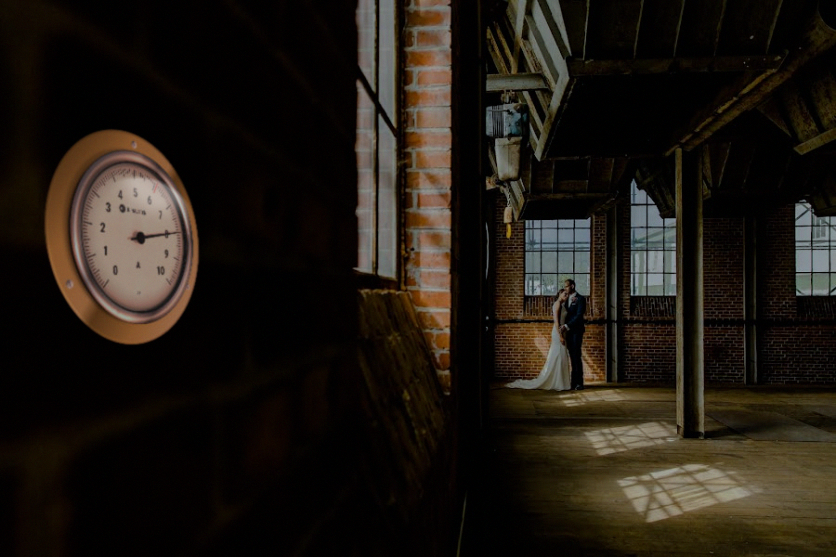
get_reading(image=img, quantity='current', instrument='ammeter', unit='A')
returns 8 A
